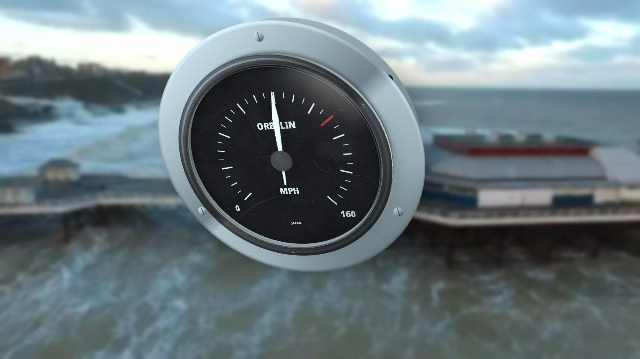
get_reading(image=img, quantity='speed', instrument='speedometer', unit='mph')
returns 80 mph
